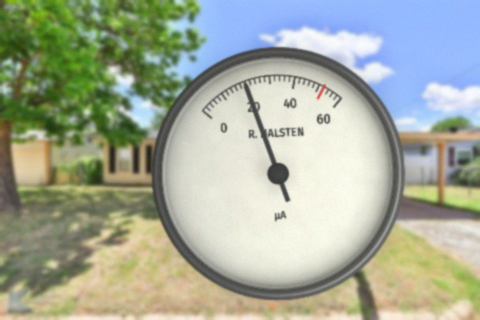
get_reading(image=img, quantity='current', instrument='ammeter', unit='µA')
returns 20 µA
